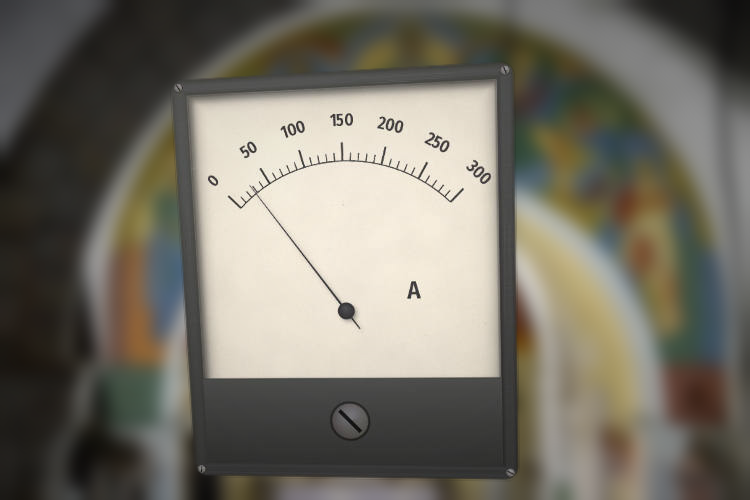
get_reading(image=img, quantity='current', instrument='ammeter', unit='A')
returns 30 A
